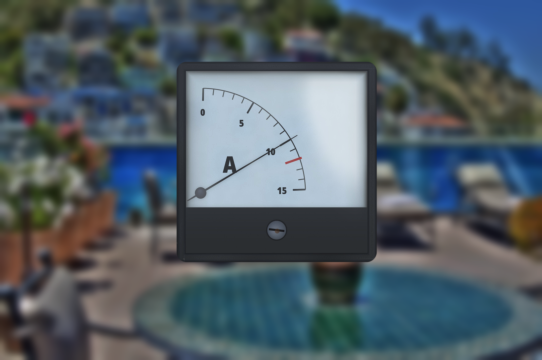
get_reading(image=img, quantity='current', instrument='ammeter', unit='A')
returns 10 A
